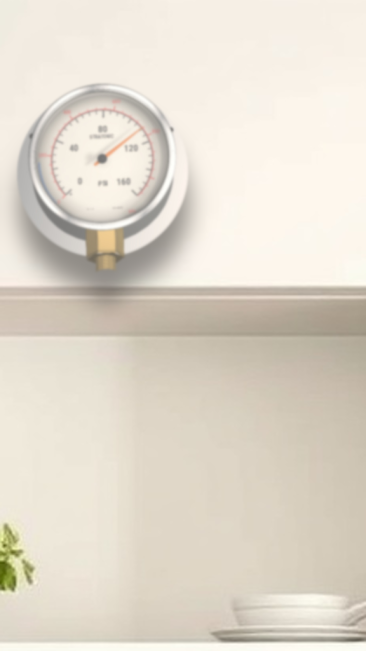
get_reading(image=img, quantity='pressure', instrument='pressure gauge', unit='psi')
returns 110 psi
